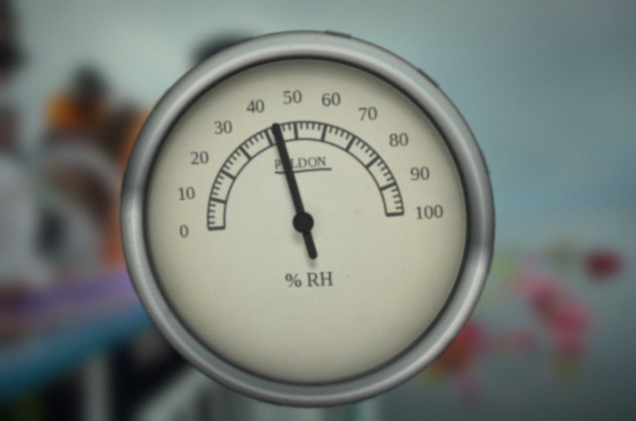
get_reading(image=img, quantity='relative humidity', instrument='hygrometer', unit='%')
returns 44 %
